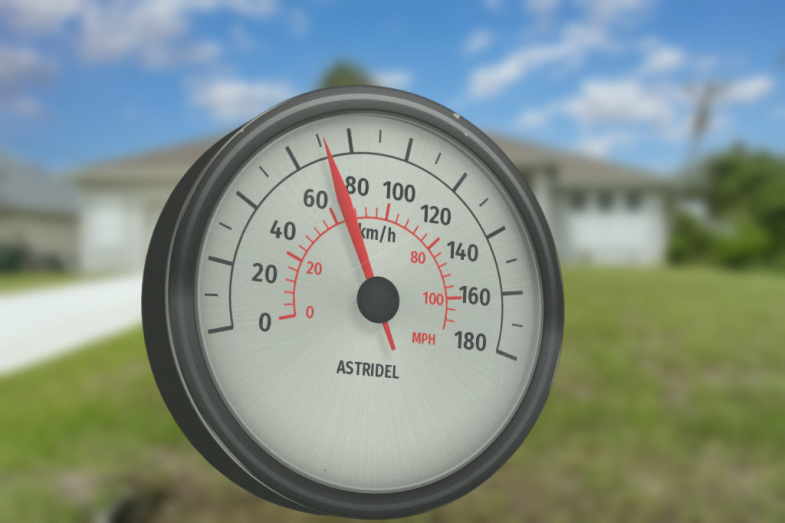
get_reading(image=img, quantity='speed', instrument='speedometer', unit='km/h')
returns 70 km/h
